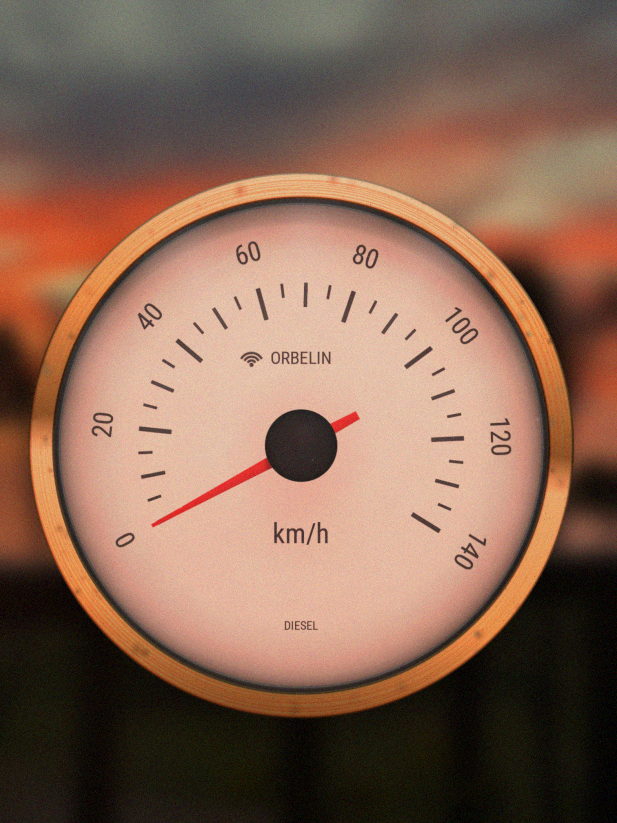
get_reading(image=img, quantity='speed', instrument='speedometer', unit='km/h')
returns 0 km/h
